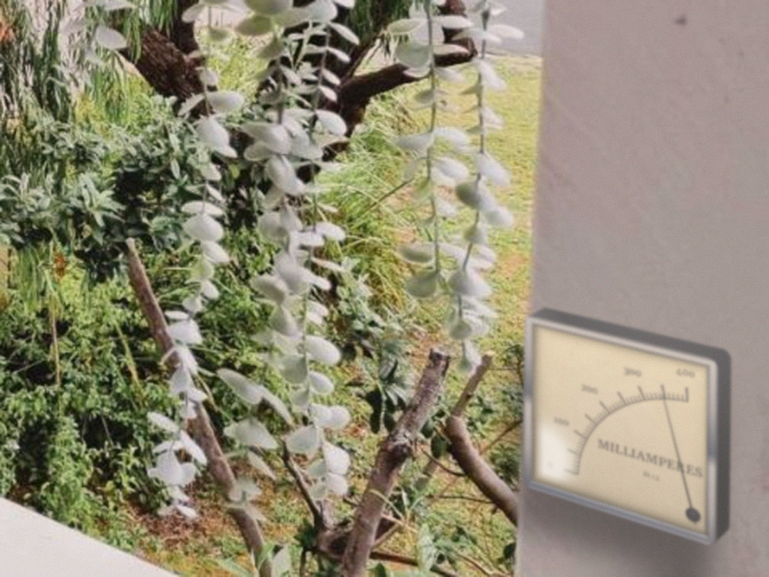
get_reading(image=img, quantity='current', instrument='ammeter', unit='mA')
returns 350 mA
